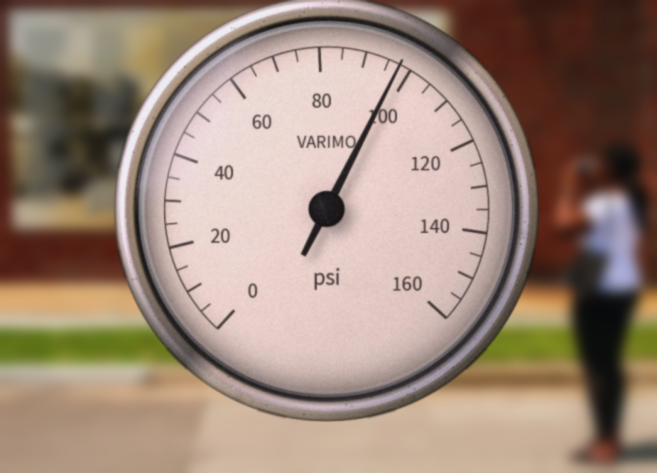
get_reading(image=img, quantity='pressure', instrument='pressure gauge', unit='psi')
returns 97.5 psi
